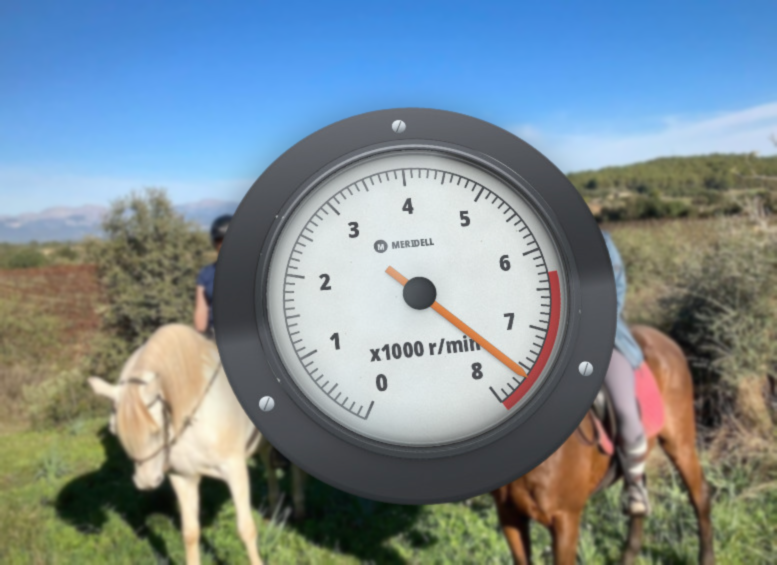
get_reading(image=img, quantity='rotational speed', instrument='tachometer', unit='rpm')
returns 7600 rpm
